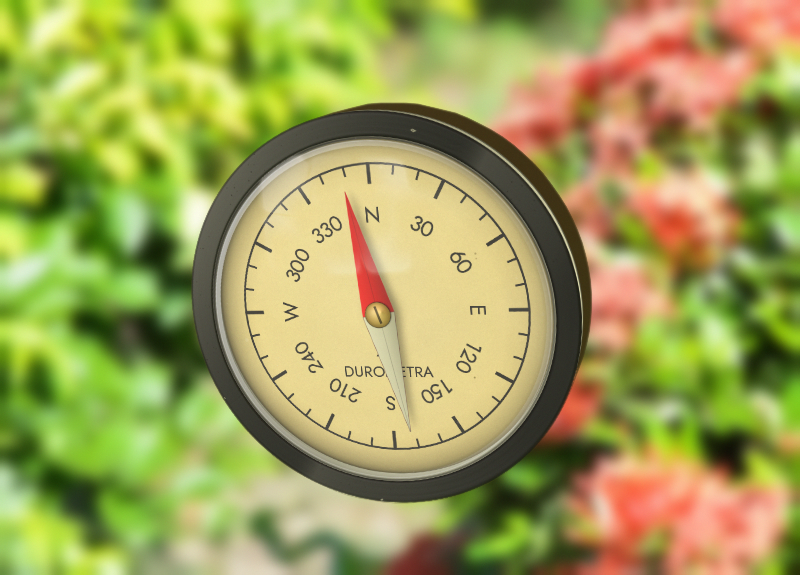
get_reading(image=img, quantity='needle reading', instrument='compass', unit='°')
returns 350 °
